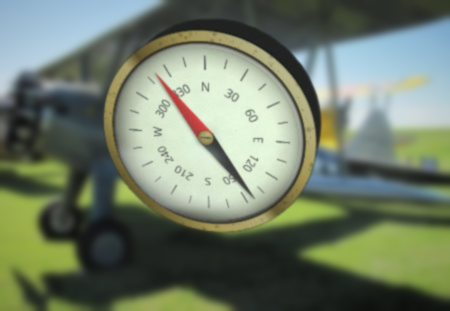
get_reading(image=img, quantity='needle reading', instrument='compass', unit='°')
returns 322.5 °
